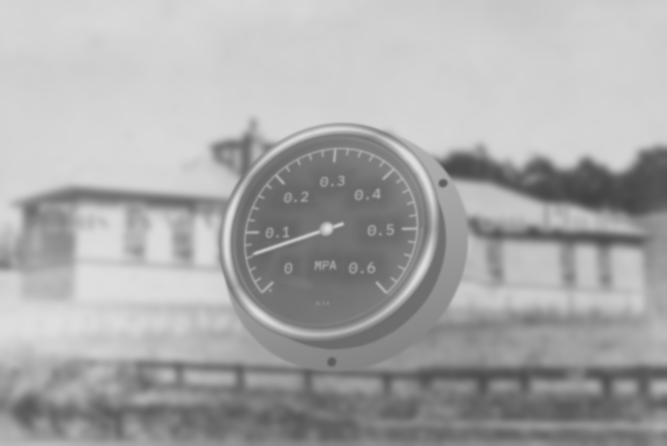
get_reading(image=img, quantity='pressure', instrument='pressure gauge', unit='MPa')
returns 0.06 MPa
